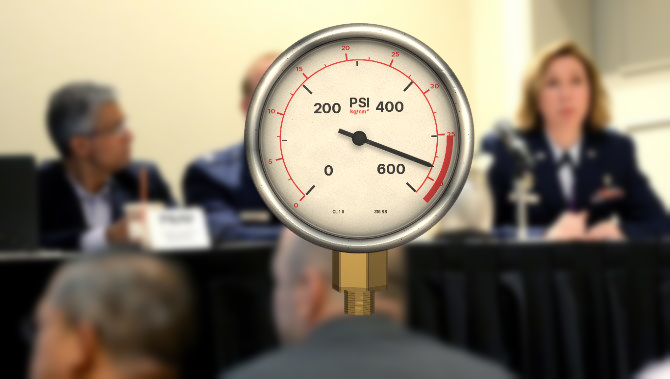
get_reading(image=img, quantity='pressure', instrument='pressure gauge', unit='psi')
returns 550 psi
